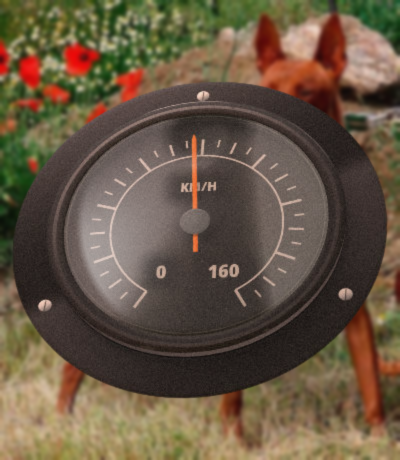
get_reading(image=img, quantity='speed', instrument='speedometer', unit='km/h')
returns 77.5 km/h
